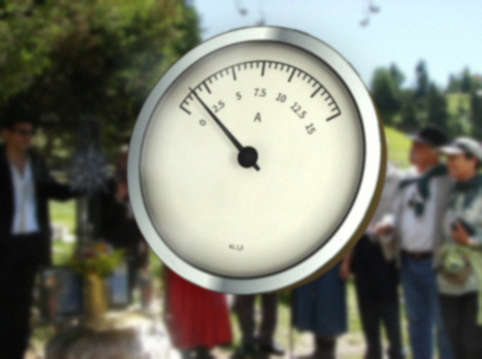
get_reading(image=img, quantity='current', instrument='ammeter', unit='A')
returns 1.5 A
